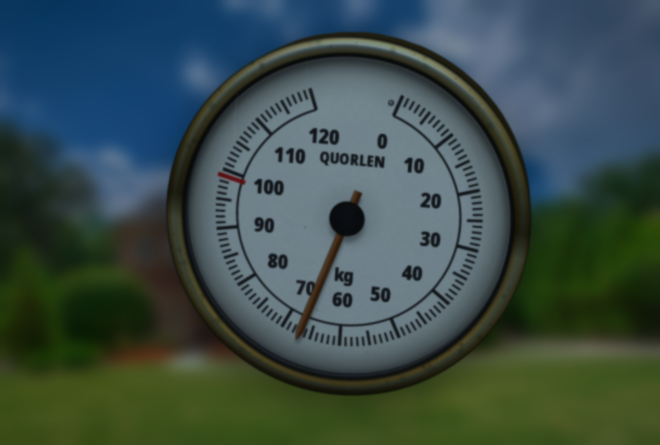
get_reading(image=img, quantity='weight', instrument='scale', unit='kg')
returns 67 kg
